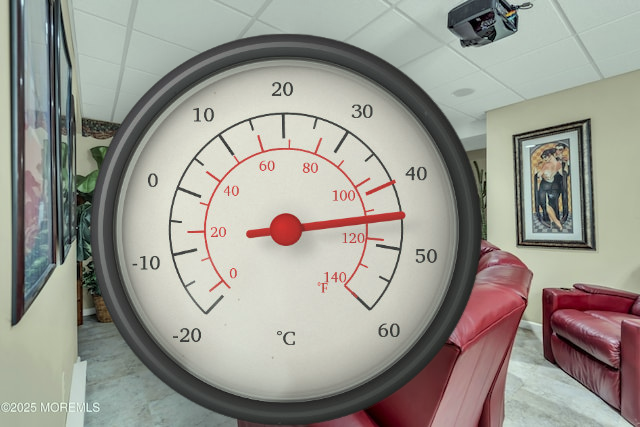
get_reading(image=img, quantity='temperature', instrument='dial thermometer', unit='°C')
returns 45 °C
